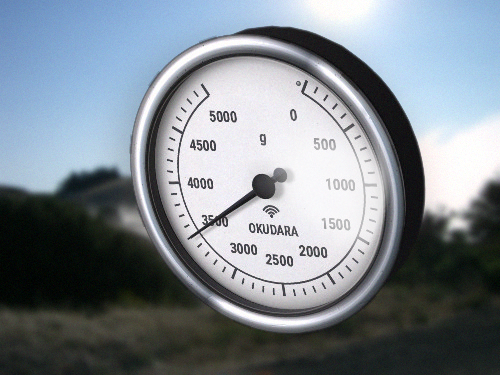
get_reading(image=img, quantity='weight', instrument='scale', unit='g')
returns 3500 g
